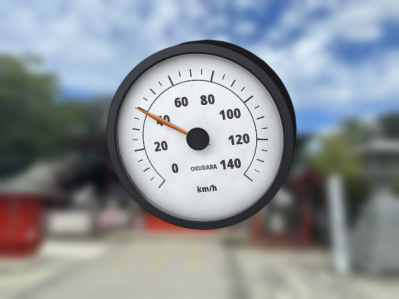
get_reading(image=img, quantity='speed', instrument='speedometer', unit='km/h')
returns 40 km/h
